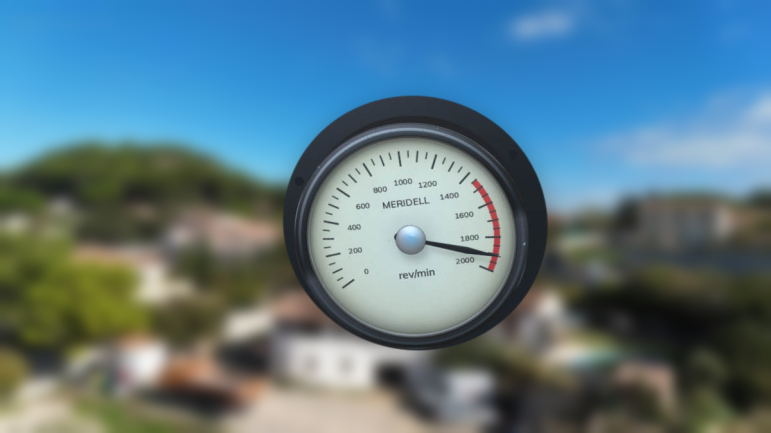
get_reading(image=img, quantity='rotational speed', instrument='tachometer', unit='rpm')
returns 1900 rpm
